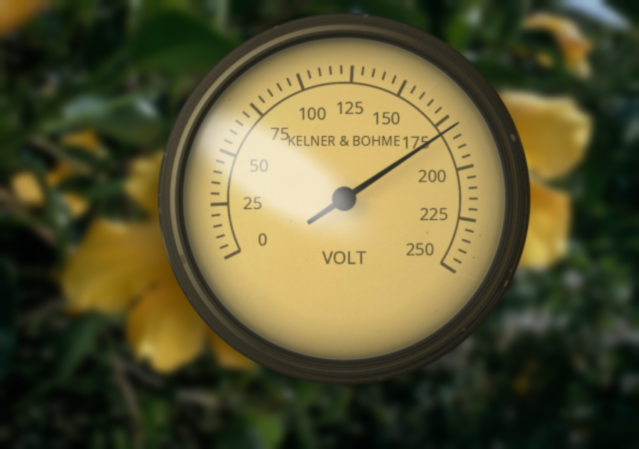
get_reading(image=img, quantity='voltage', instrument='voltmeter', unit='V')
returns 180 V
